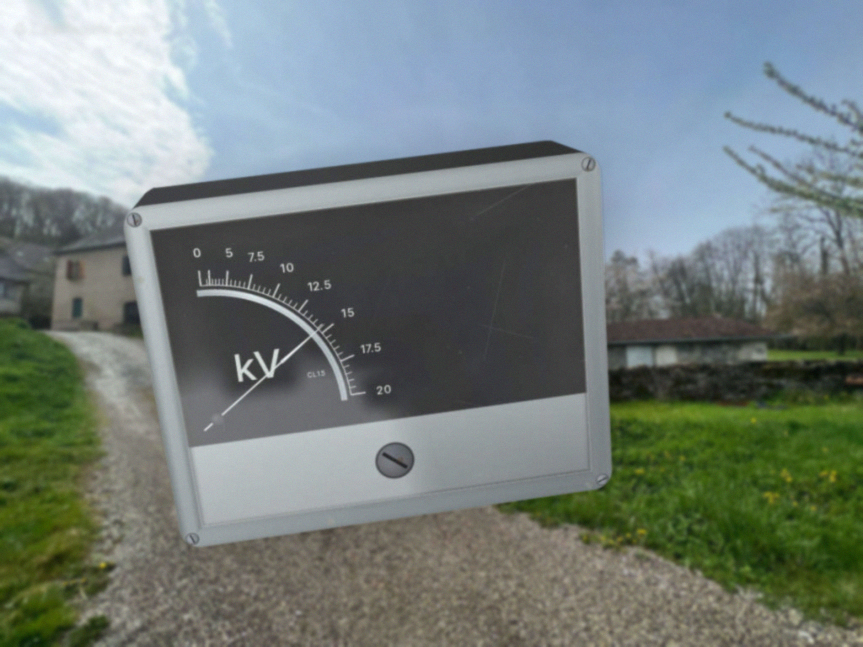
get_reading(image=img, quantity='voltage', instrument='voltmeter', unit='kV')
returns 14.5 kV
